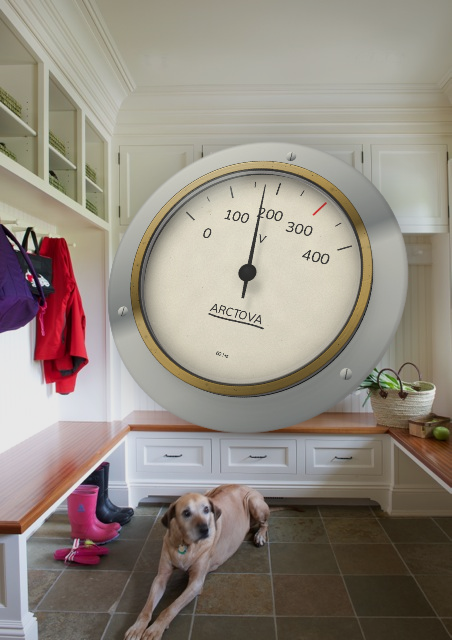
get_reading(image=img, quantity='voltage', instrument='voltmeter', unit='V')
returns 175 V
